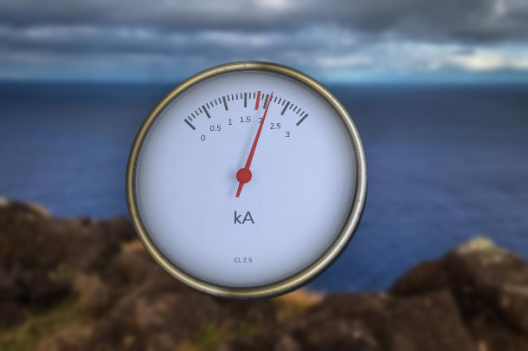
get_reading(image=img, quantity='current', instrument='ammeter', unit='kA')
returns 2.1 kA
